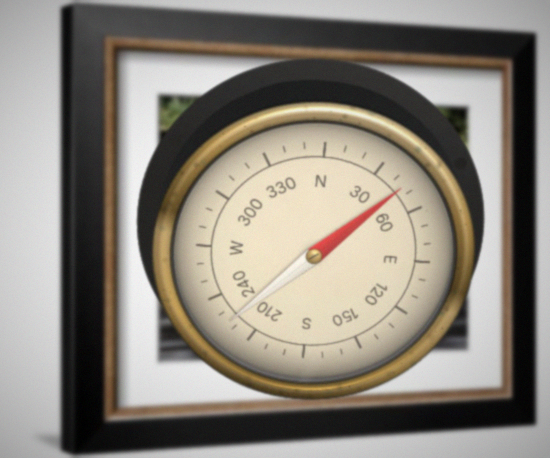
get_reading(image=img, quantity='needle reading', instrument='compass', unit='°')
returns 45 °
